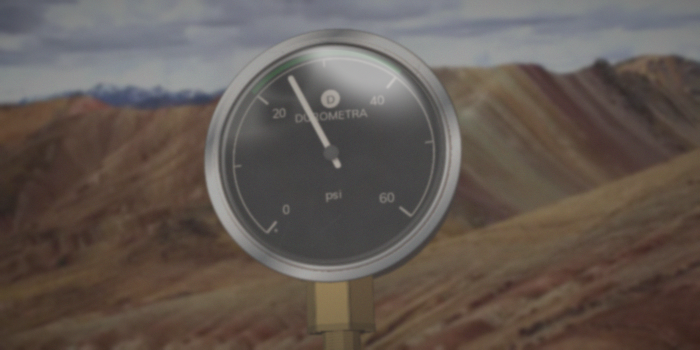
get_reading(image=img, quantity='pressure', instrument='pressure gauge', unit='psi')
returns 25 psi
